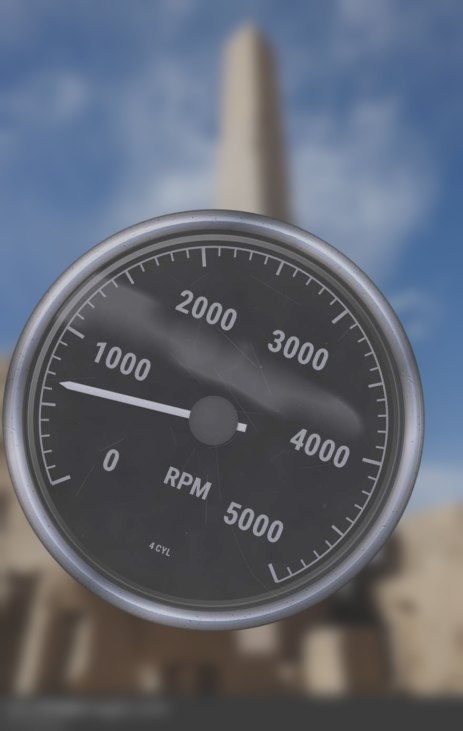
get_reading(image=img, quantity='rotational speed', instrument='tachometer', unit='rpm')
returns 650 rpm
